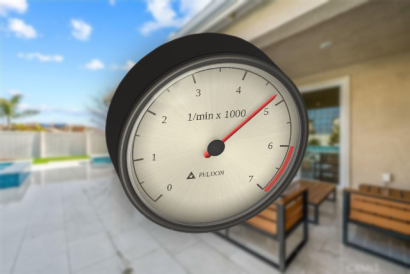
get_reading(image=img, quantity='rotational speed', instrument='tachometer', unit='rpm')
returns 4750 rpm
